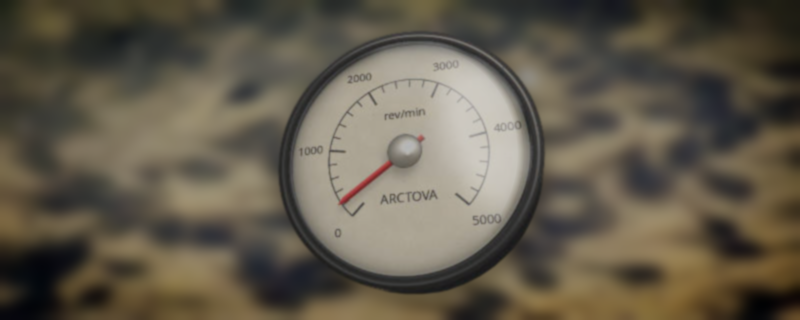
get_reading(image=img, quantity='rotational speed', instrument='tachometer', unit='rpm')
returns 200 rpm
